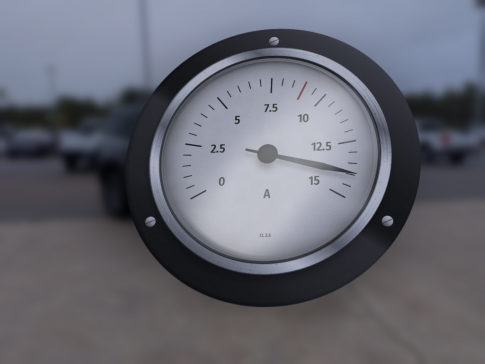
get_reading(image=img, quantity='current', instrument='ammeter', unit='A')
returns 14 A
